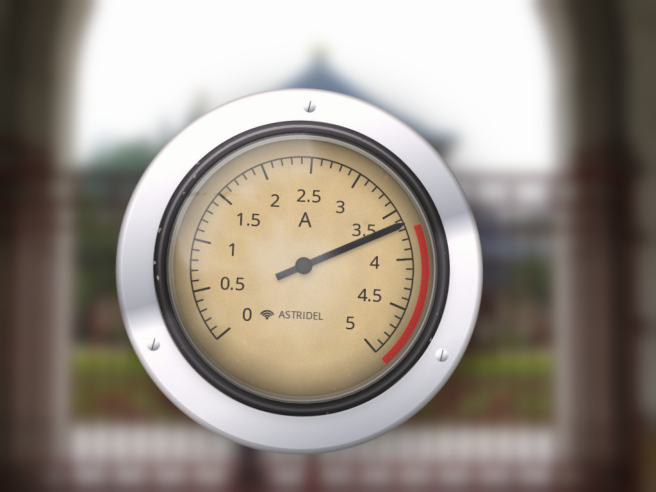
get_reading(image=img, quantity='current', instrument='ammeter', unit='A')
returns 3.65 A
